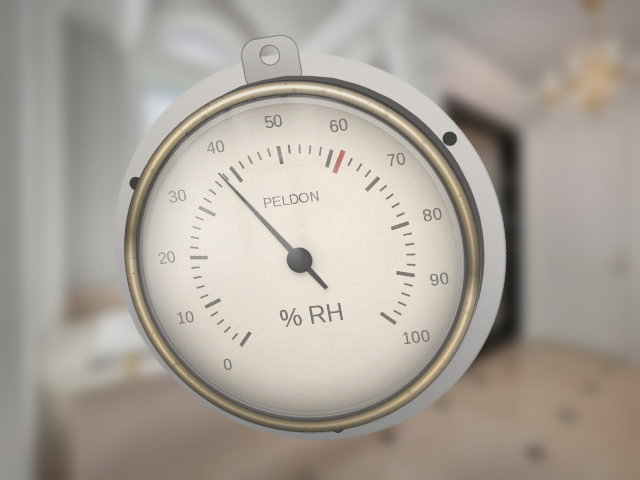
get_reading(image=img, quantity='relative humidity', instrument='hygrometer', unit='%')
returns 38 %
